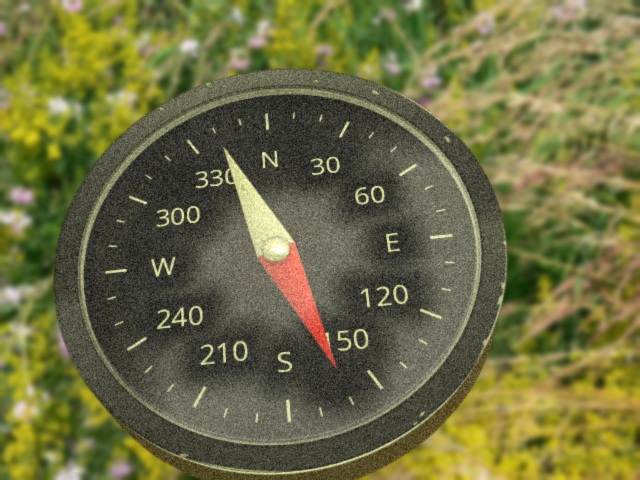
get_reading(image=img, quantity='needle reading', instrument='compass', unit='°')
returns 160 °
